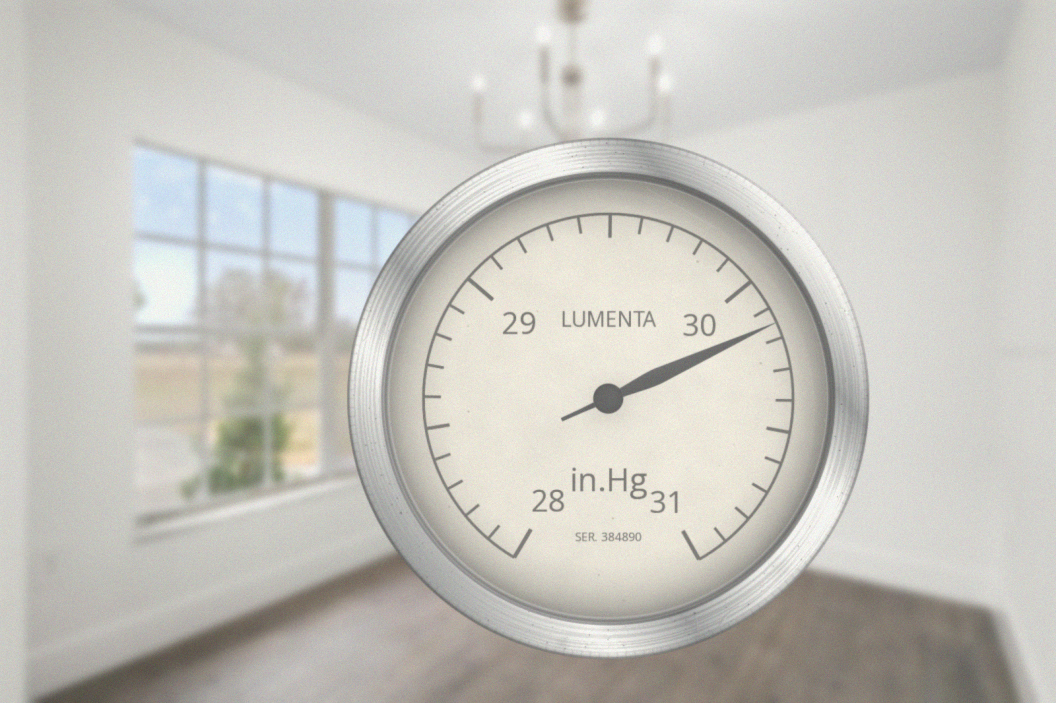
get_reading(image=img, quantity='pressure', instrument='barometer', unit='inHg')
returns 30.15 inHg
